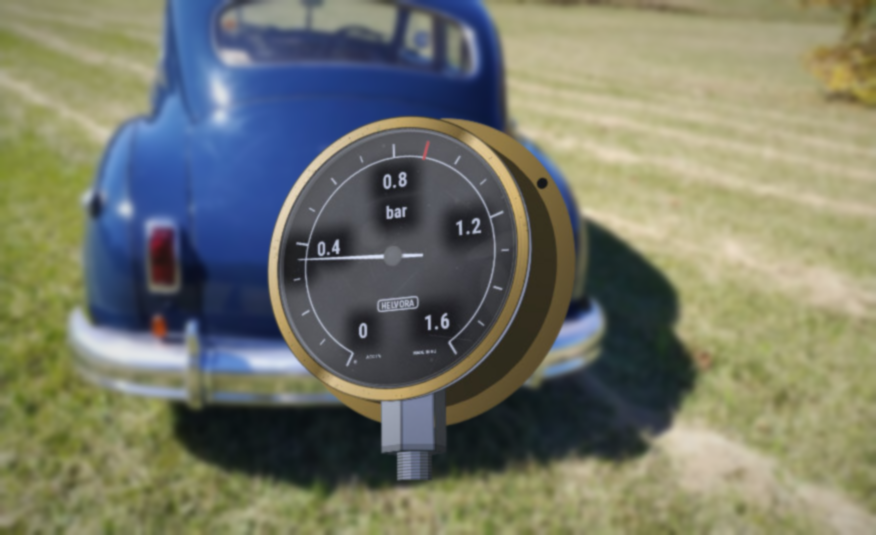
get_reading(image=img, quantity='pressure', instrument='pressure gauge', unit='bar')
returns 0.35 bar
